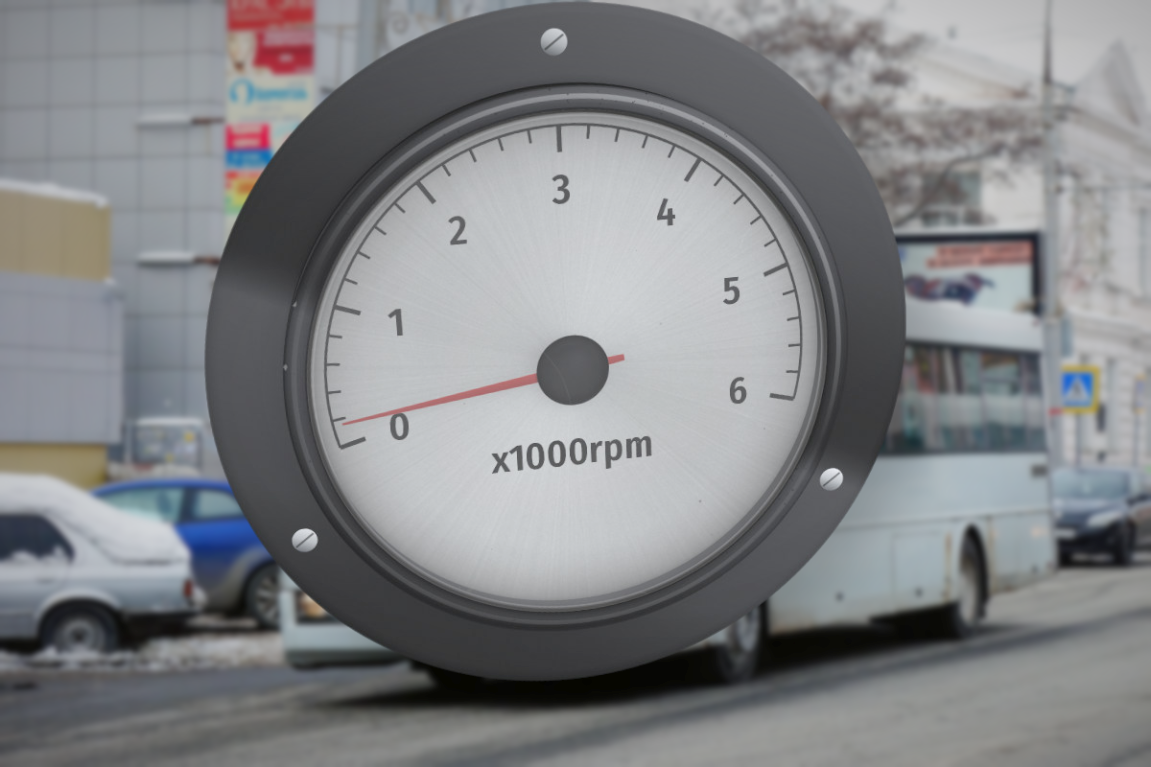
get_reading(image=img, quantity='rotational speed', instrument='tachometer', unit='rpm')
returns 200 rpm
